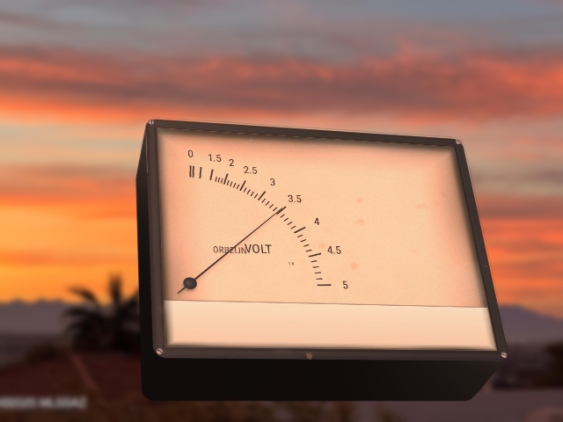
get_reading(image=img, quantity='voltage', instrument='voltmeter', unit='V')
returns 3.5 V
